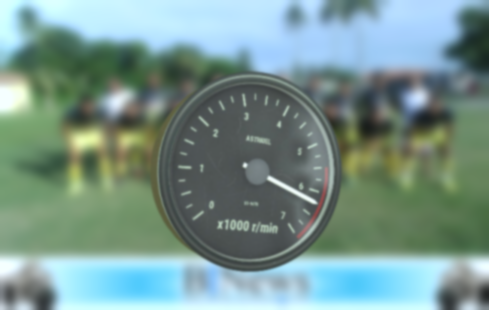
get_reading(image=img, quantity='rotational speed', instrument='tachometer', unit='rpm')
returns 6250 rpm
